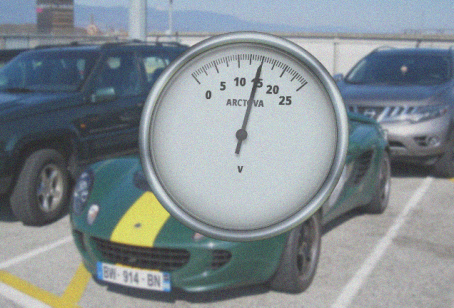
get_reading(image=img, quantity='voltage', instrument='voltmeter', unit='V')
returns 15 V
